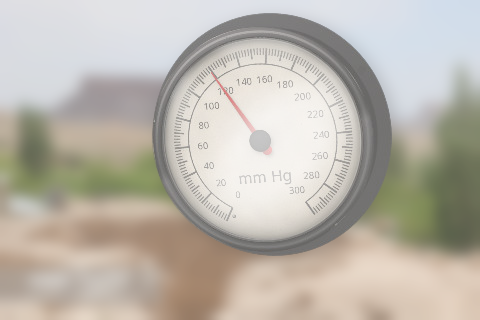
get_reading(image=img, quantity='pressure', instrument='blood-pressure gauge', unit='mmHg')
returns 120 mmHg
